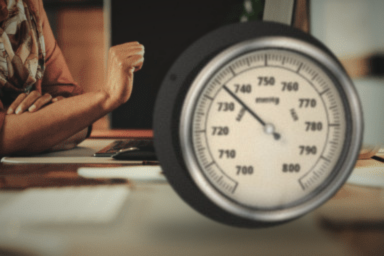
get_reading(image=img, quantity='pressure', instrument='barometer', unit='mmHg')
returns 735 mmHg
